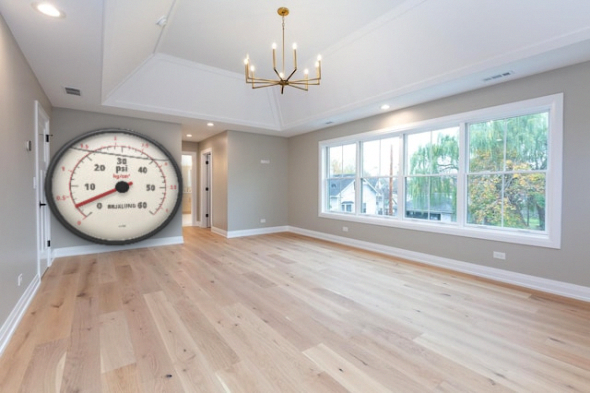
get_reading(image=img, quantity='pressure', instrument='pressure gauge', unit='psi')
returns 4 psi
